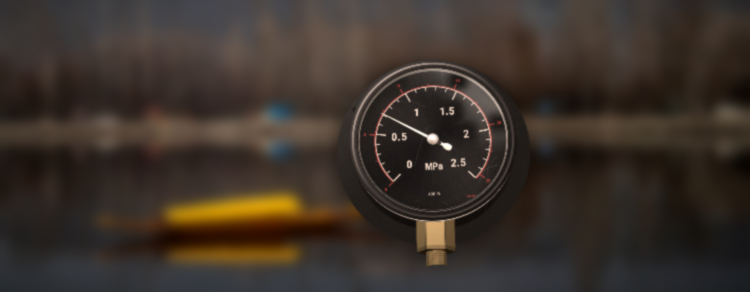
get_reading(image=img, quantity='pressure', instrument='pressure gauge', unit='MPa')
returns 0.7 MPa
